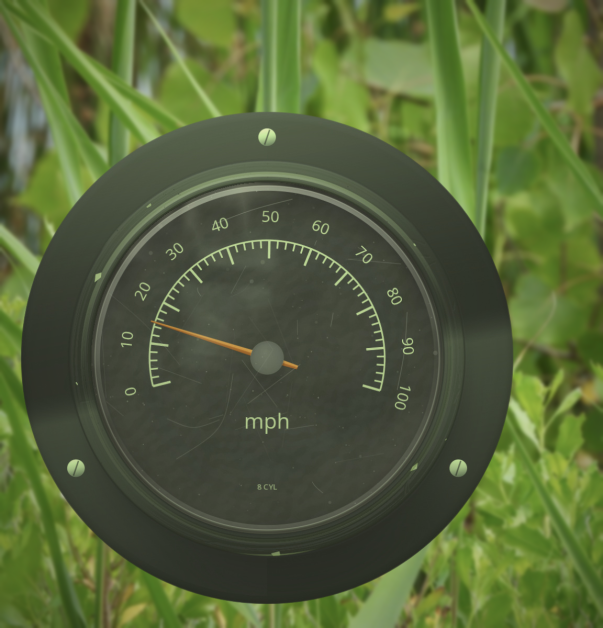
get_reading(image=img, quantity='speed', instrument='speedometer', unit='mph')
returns 15 mph
